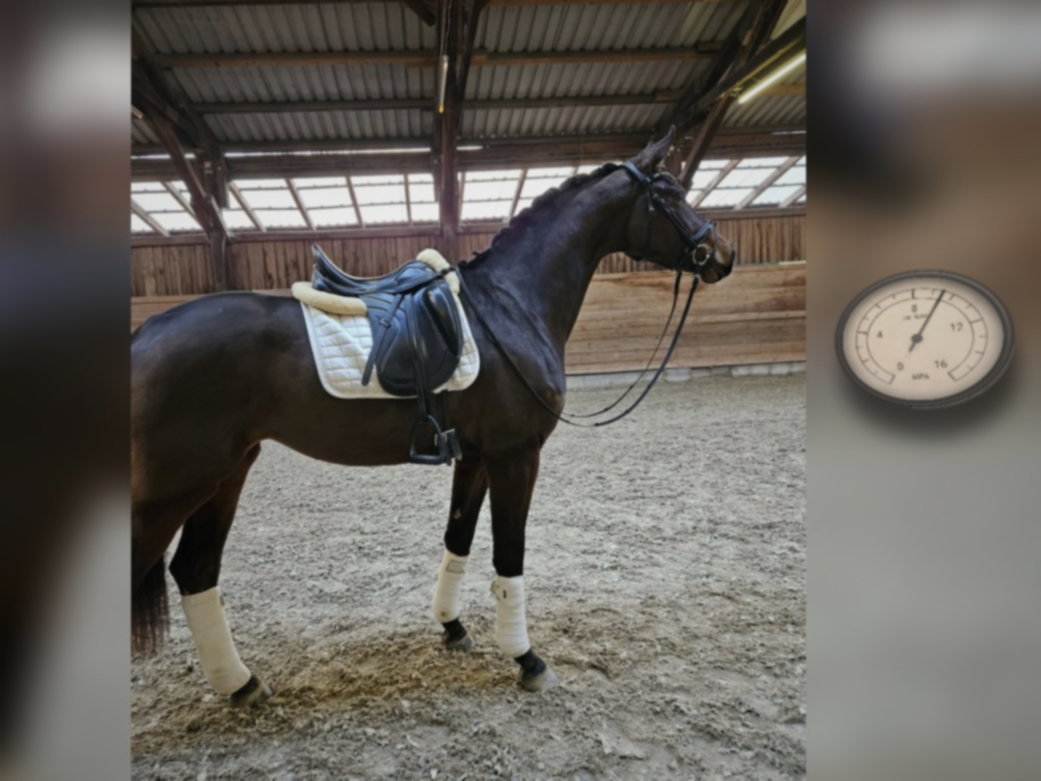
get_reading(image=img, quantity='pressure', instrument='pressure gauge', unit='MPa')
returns 9.5 MPa
